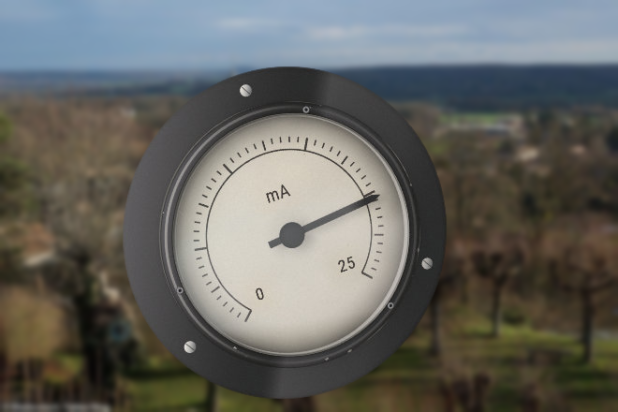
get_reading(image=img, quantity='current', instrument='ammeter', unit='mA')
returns 20.25 mA
